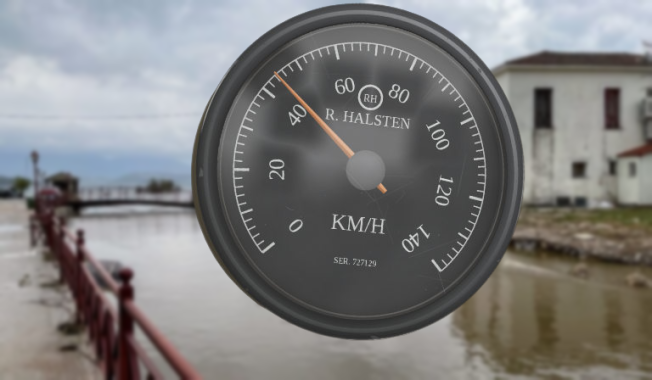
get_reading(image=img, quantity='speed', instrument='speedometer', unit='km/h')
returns 44 km/h
